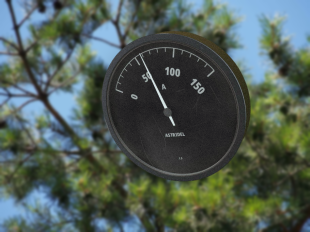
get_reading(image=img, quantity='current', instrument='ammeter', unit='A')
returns 60 A
